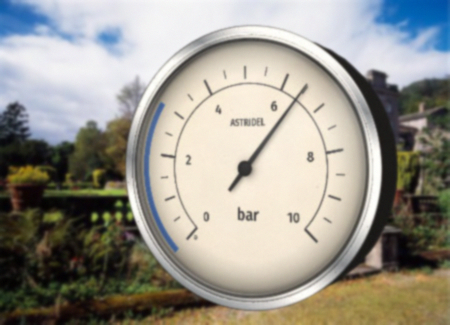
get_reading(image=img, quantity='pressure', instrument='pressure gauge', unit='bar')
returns 6.5 bar
